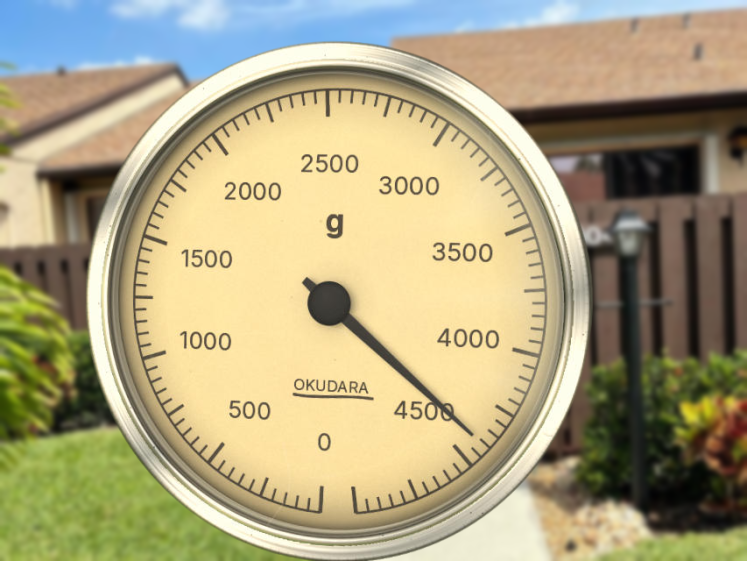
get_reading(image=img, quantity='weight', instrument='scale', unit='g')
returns 4400 g
